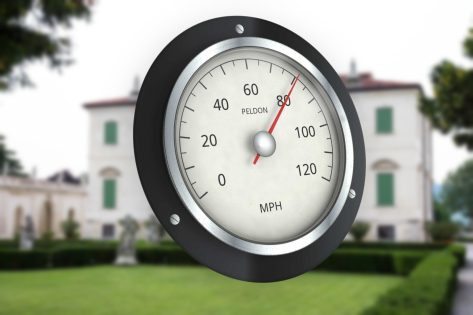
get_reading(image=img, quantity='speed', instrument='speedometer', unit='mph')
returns 80 mph
